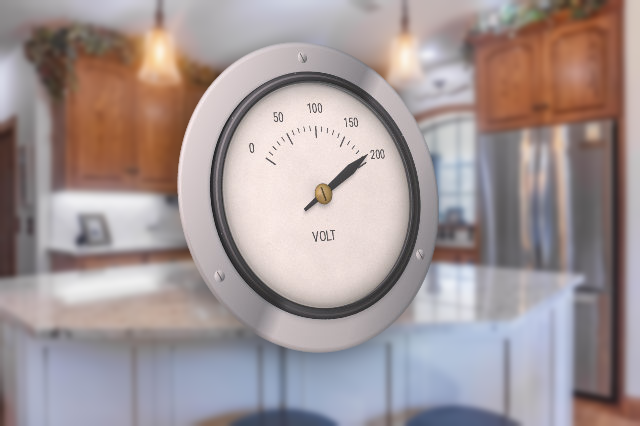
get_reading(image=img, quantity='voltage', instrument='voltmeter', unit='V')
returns 190 V
